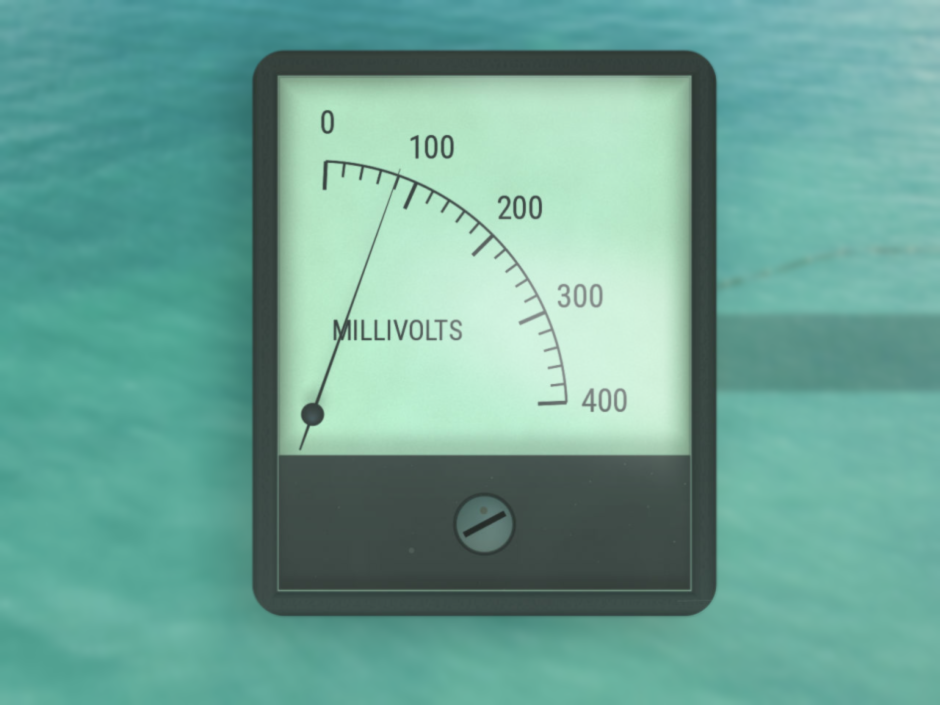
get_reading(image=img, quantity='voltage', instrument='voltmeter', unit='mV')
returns 80 mV
